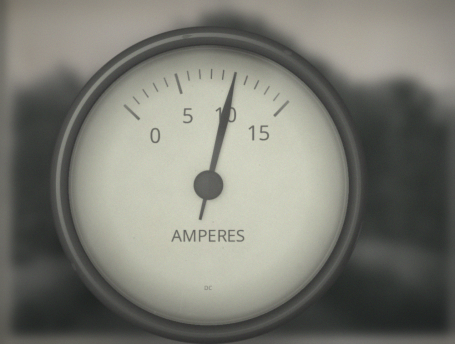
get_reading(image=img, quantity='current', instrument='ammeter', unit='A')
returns 10 A
